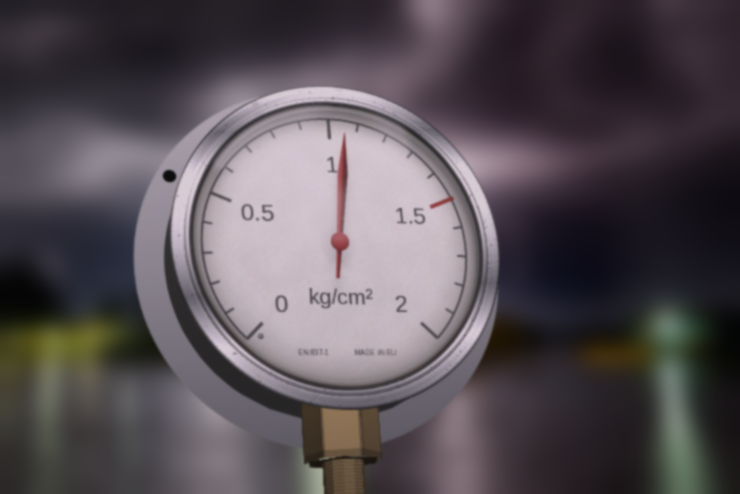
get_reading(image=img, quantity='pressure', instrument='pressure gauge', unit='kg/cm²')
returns 1.05 kg/cm²
